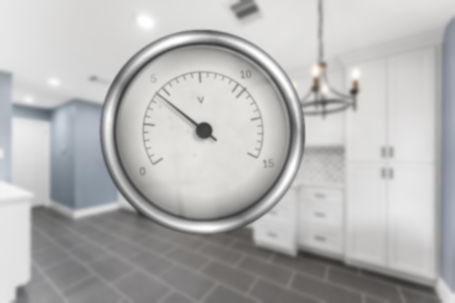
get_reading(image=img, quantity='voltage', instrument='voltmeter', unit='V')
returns 4.5 V
